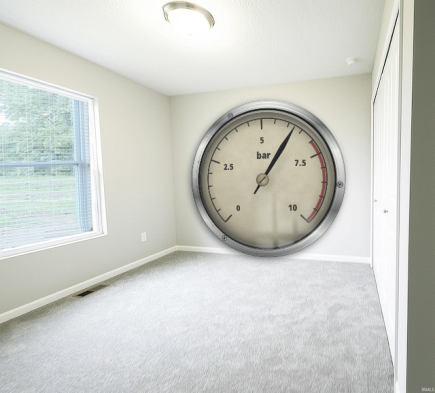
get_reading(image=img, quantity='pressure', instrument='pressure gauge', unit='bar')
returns 6.25 bar
